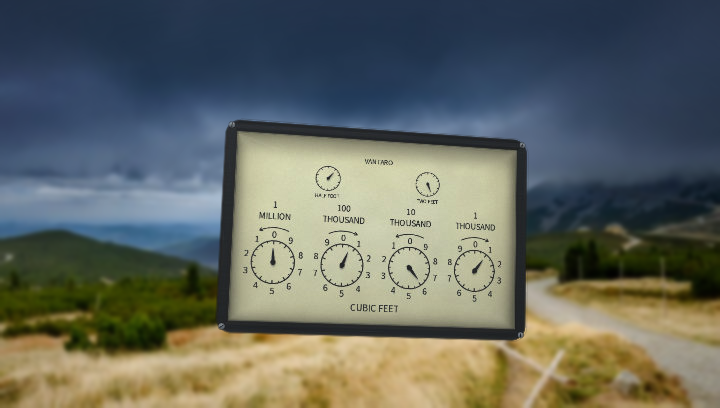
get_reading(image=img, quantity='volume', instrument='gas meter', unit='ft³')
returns 6100 ft³
